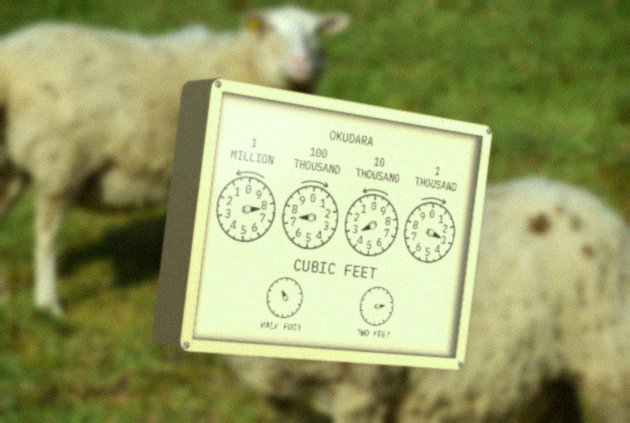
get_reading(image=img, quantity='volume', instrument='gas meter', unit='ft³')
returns 773300 ft³
